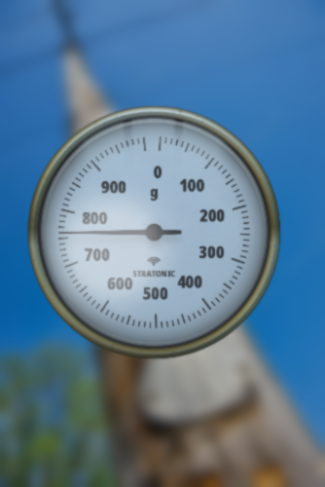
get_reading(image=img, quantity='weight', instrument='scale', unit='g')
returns 760 g
